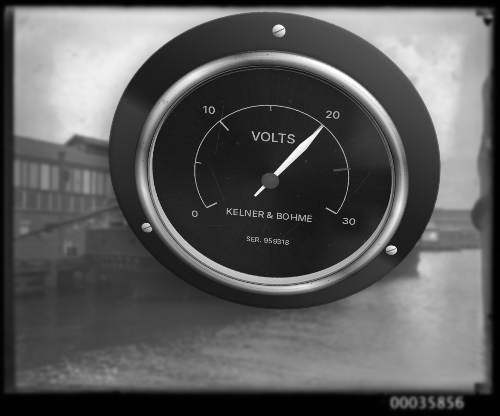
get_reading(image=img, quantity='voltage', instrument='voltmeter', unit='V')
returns 20 V
